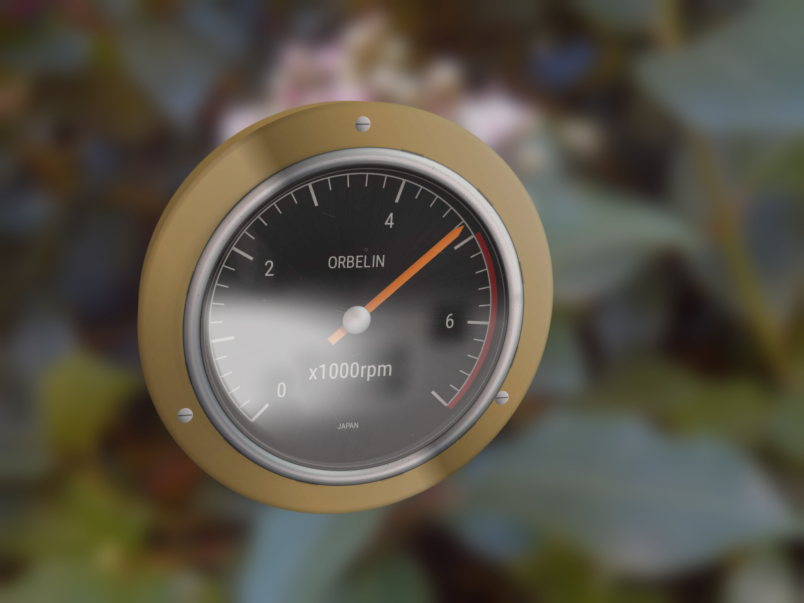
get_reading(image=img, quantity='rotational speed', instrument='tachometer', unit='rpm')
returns 4800 rpm
